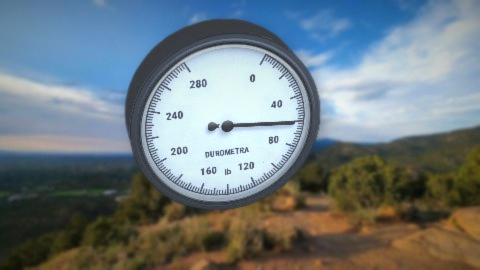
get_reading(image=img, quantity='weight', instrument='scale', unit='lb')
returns 60 lb
